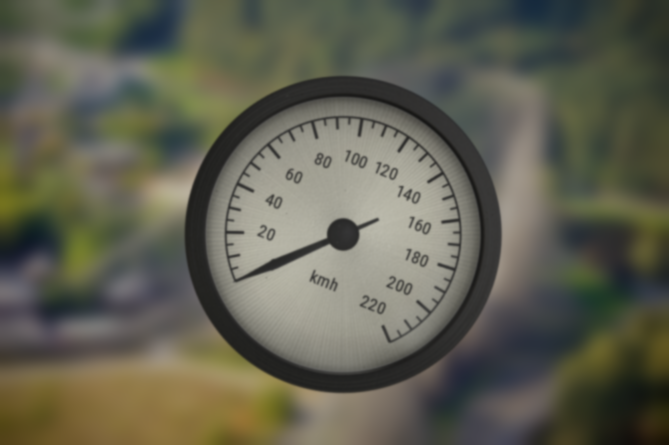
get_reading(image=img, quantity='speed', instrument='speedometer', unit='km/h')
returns 0 km/h
